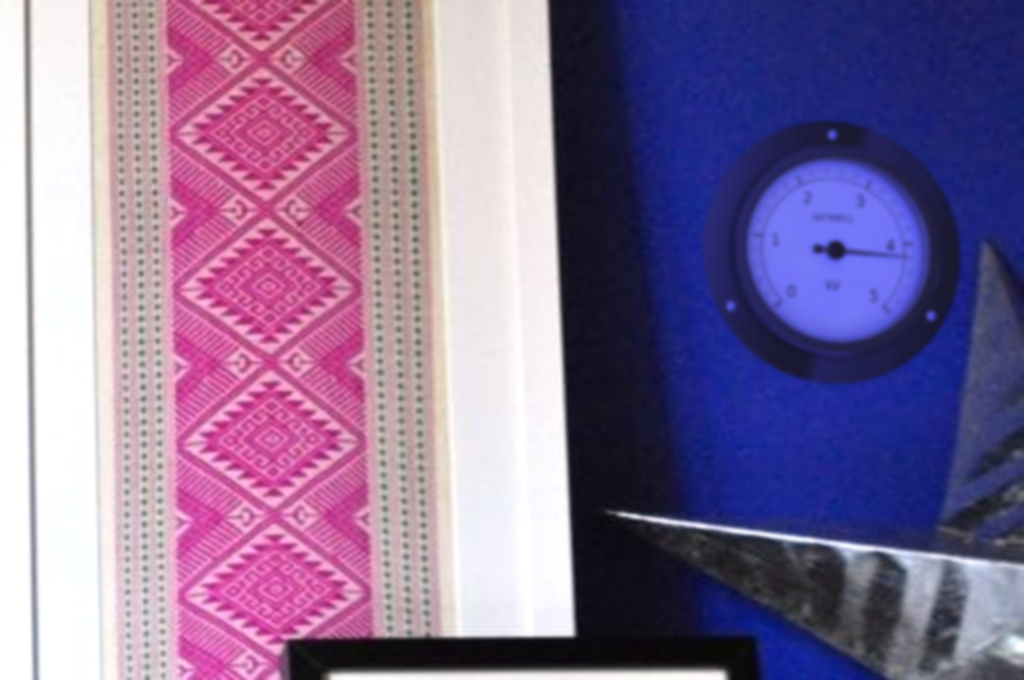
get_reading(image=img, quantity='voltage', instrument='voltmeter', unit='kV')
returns 4.2 kV
